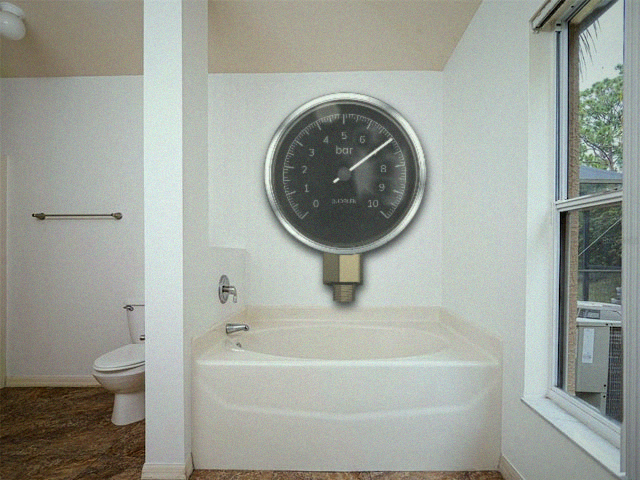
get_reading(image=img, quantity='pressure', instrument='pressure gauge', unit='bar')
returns 7 bar
